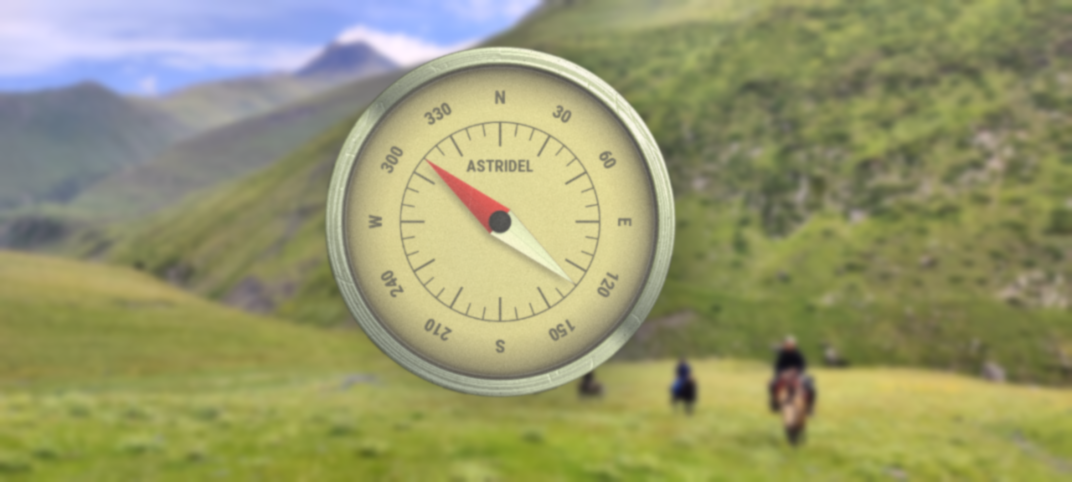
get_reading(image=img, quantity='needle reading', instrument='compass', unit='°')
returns 310 °
